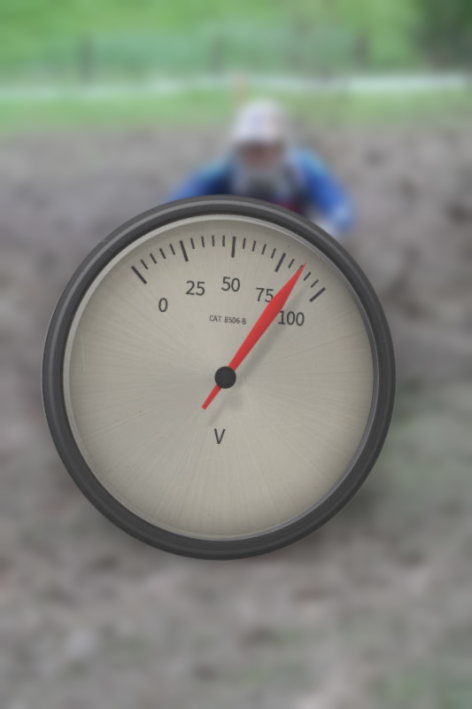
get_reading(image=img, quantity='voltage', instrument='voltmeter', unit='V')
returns 85 V
